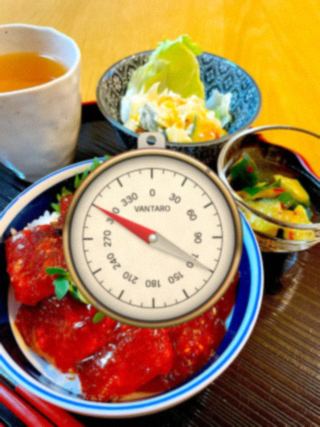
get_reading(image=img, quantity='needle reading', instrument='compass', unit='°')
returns 300 °
